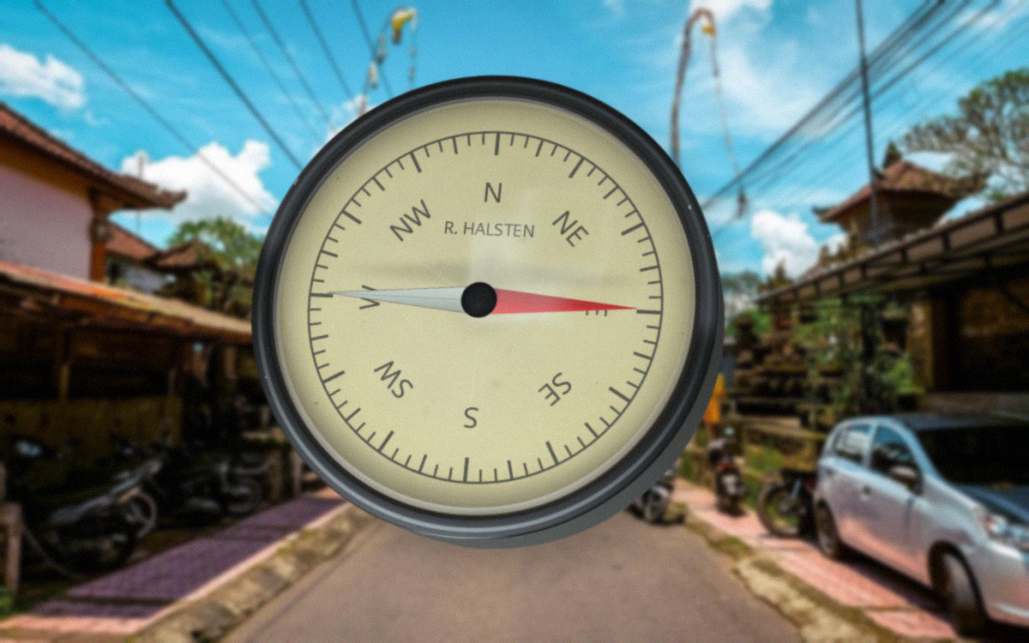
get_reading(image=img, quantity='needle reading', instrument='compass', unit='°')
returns 90 °
